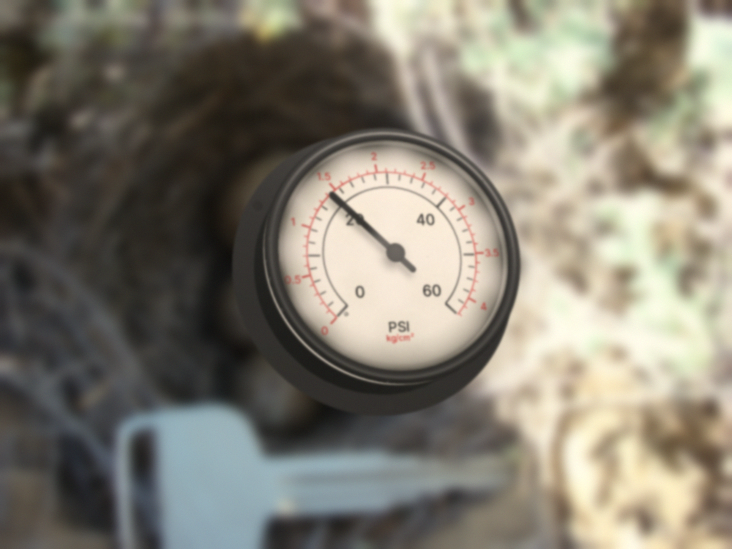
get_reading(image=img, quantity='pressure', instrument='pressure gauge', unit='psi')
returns 20 psi
